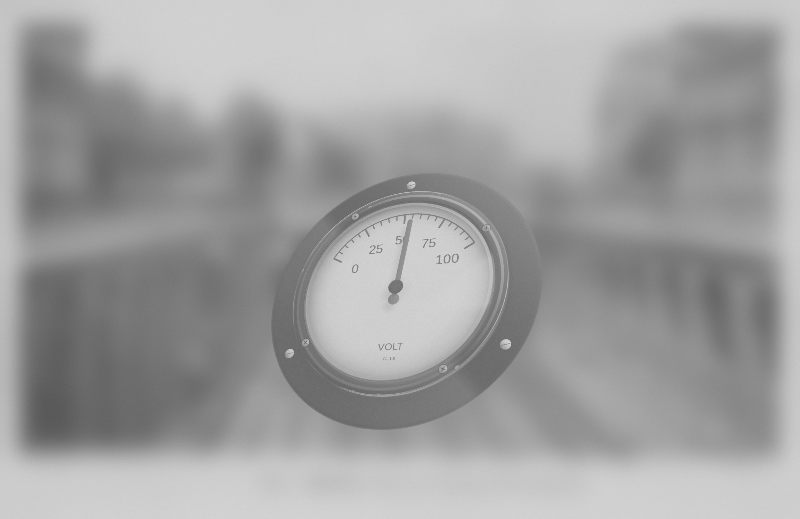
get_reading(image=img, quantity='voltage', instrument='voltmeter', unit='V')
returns 55 V
